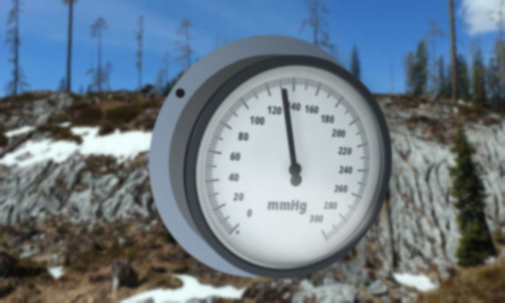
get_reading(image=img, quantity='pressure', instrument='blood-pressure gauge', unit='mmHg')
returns 130 mmHg
